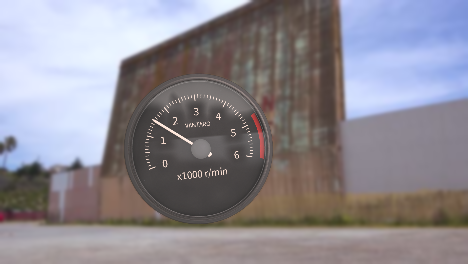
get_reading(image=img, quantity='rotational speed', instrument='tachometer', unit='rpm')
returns 1500 rpm
